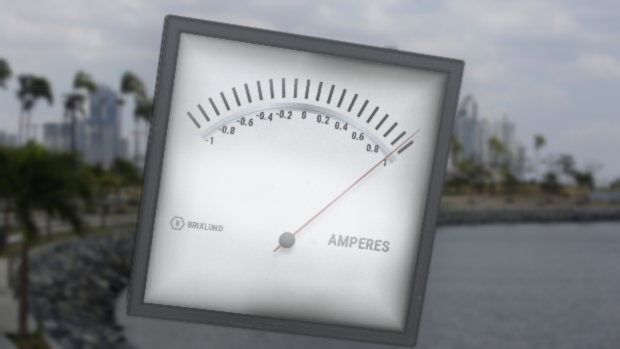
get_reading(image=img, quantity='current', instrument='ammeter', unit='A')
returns 0.95 A
